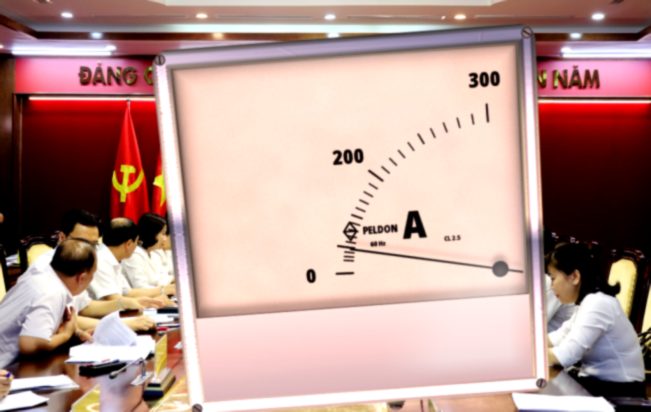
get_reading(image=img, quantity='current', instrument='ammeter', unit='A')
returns 100 A
